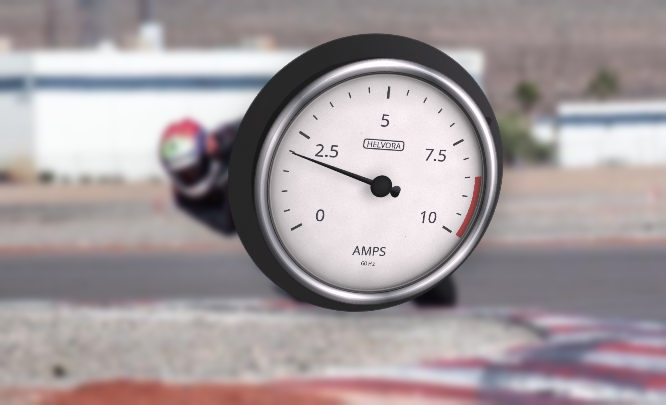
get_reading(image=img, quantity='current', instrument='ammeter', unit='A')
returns 2 A
